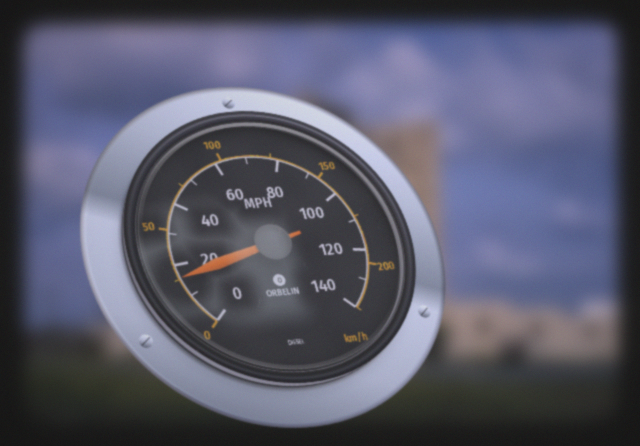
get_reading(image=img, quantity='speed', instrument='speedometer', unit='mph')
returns 15 mph
